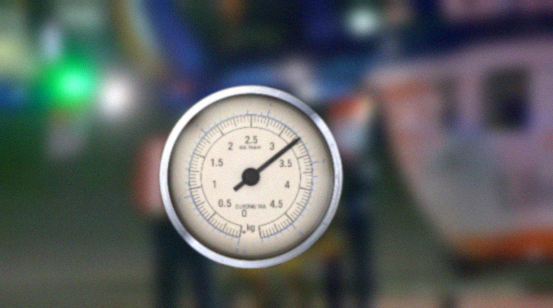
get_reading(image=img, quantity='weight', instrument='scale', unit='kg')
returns 3.25 kg
